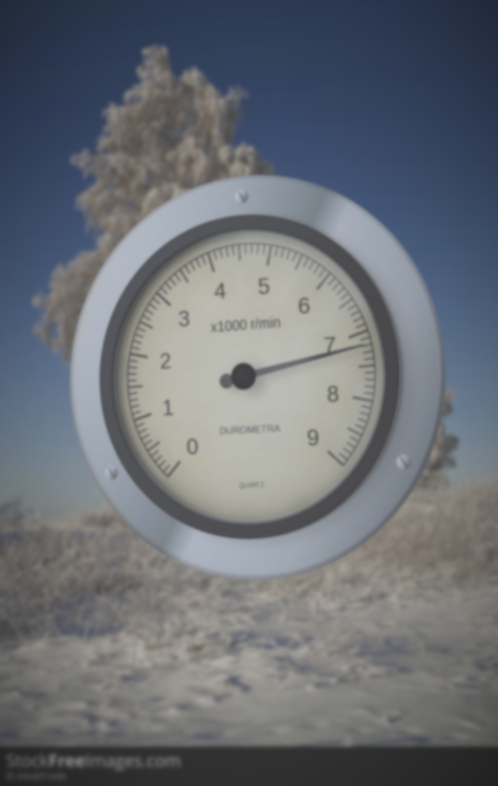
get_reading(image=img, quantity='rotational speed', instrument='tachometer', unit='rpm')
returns 7200 rpm
